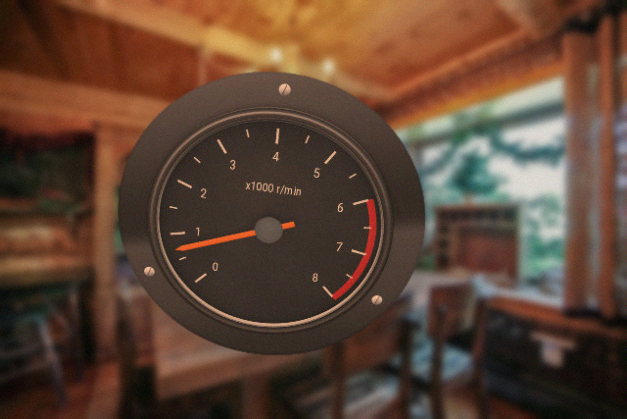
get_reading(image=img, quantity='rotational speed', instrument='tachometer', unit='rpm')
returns 750 rpm
